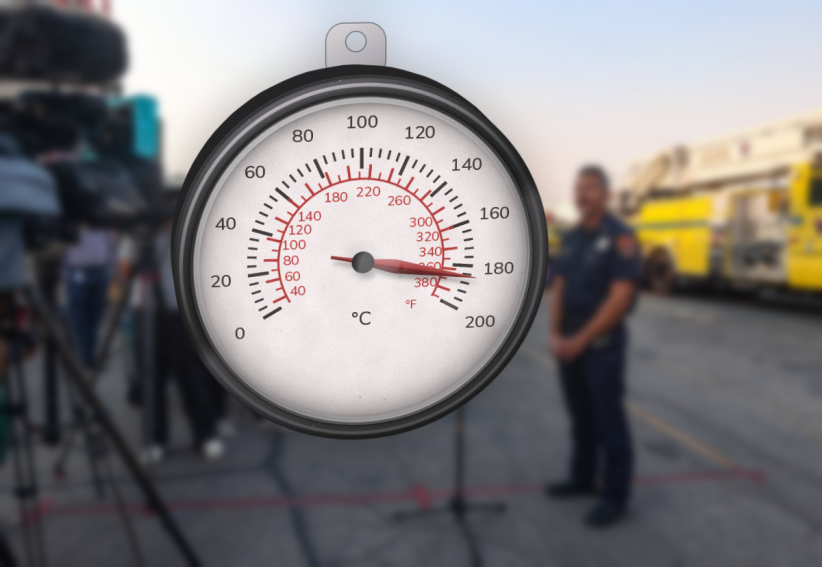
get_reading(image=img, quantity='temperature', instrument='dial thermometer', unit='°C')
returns 184 °C
